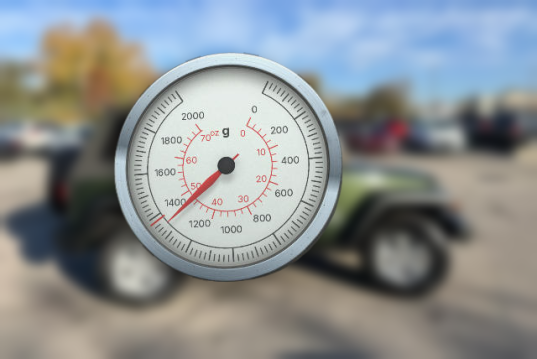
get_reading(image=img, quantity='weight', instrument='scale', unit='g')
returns 1340 g
